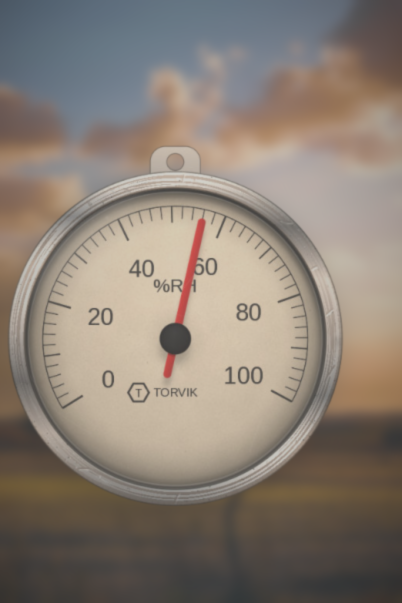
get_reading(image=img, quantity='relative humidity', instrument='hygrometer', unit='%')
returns 56 %
